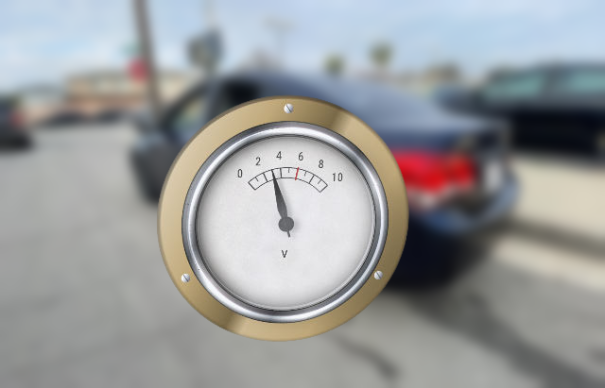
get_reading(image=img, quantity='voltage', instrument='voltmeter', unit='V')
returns 3 V
